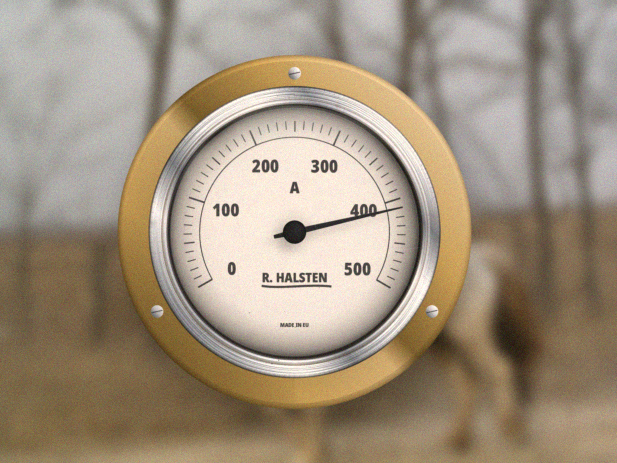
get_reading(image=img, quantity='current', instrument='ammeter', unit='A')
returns 410 A
